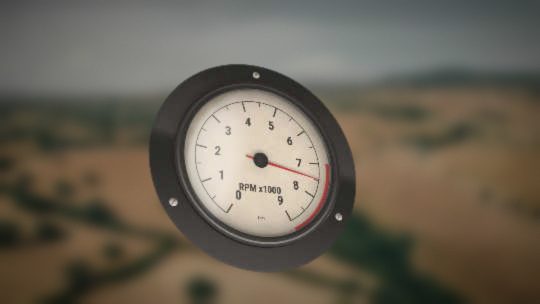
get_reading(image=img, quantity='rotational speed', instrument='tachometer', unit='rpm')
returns 7500 rpm
